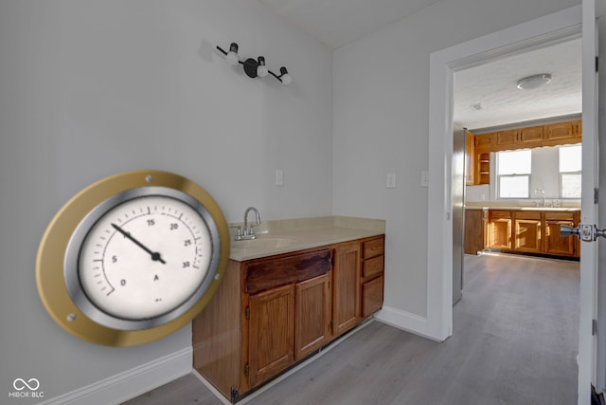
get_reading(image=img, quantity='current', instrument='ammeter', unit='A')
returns 10 A
